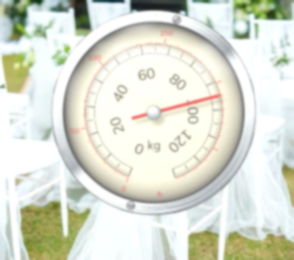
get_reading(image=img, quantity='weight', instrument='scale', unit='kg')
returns 95 kg
